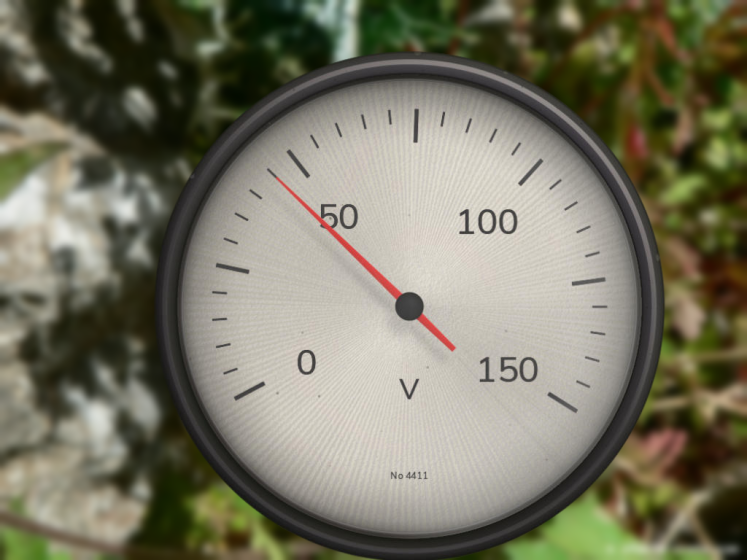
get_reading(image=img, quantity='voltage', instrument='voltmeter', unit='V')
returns 45 V
